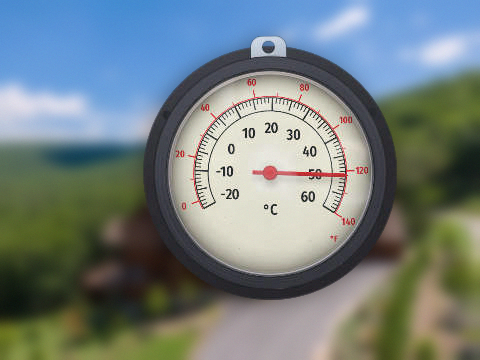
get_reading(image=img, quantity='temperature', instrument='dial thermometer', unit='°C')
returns 50 °C
